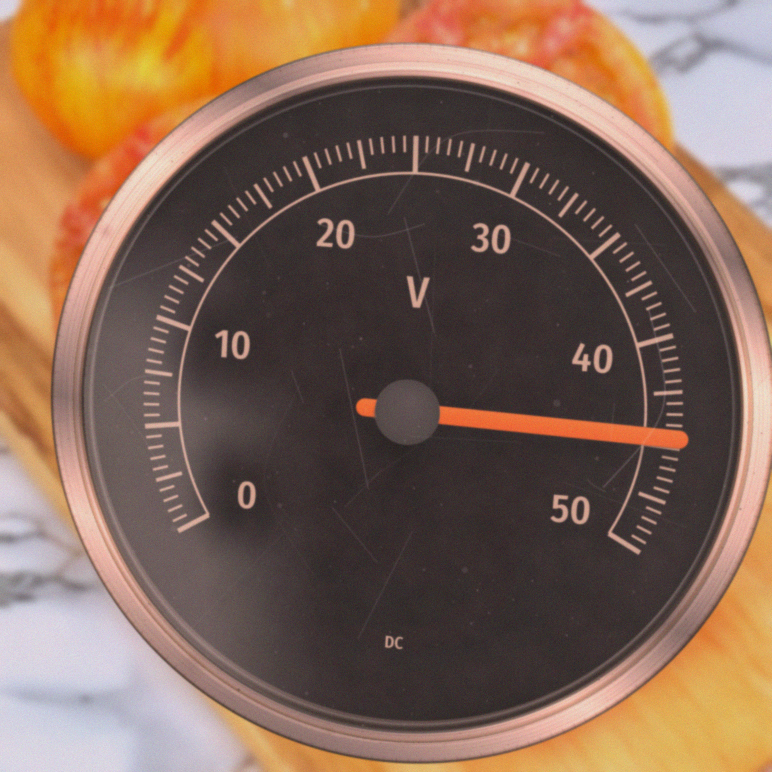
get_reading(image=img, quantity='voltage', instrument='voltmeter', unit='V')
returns 44.5 V
